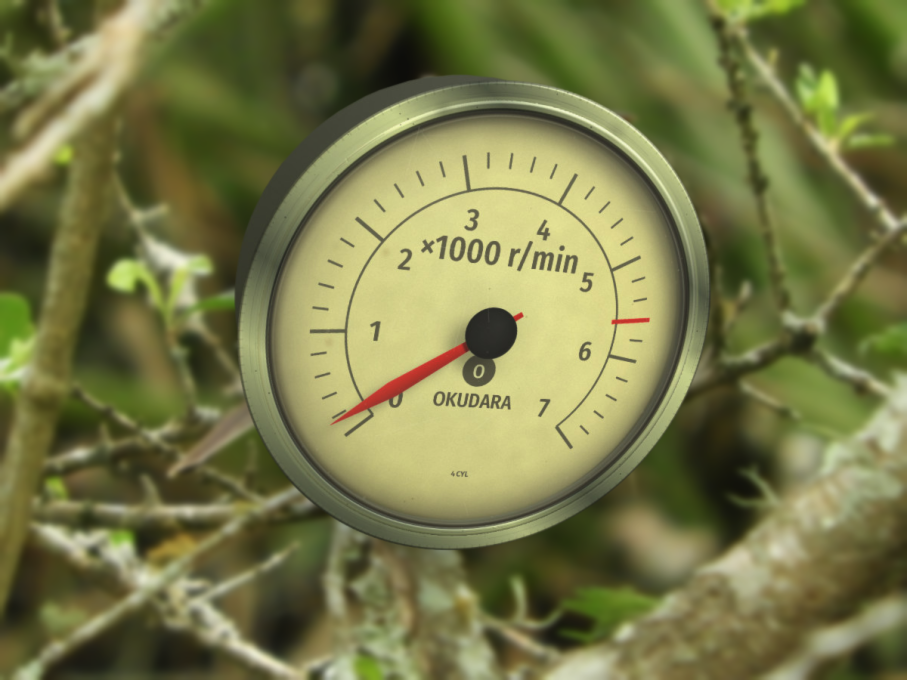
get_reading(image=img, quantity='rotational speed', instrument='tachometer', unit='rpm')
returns 200 rpm
